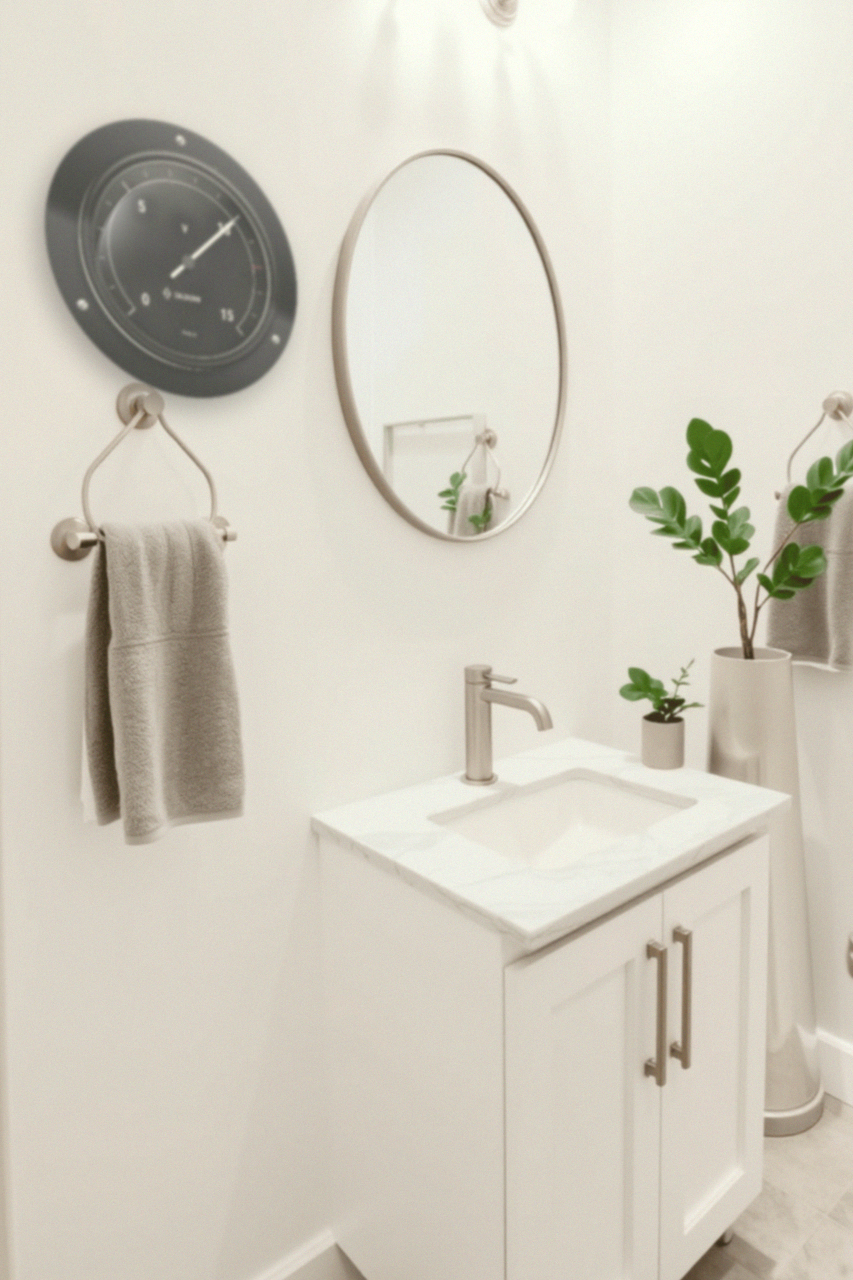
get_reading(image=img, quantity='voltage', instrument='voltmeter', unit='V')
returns 10 V
